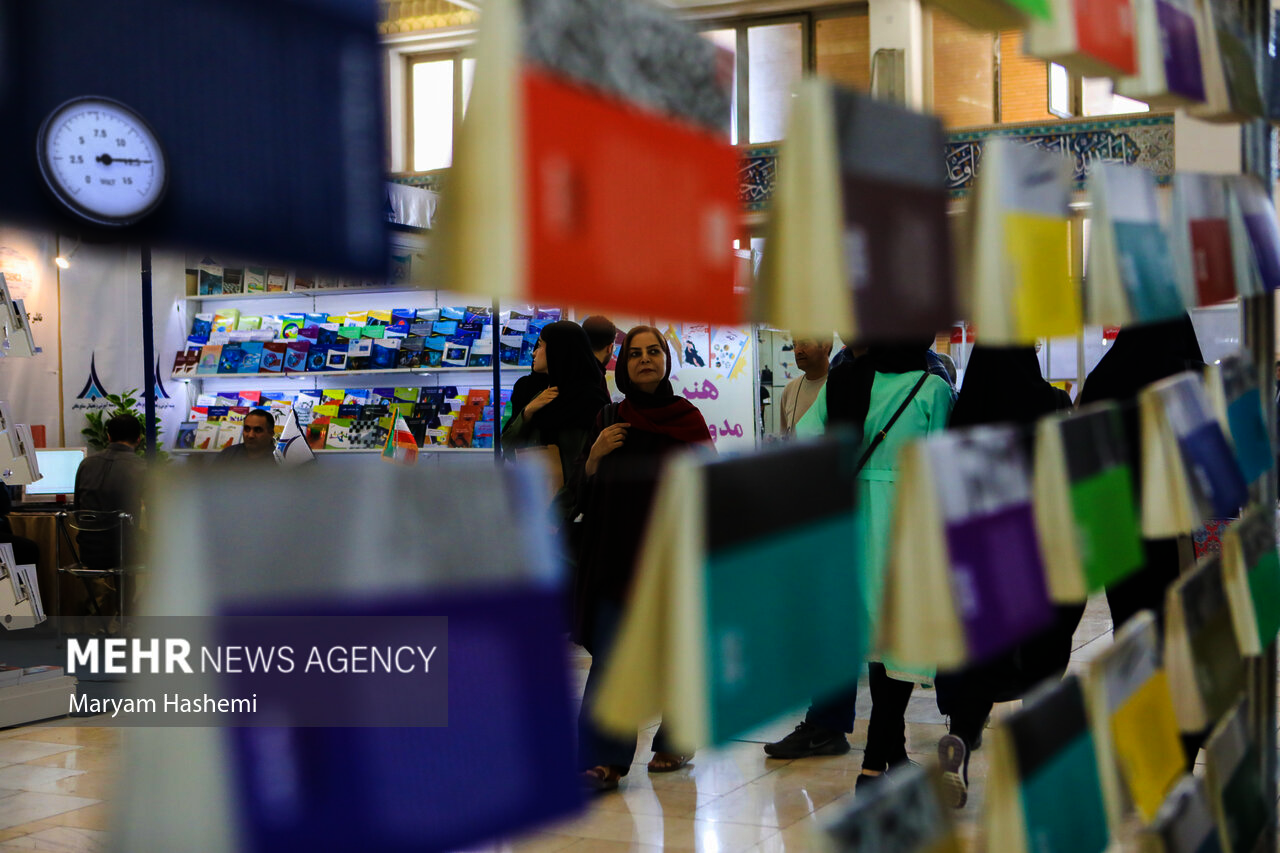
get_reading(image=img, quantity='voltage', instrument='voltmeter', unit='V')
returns 12.5 V
